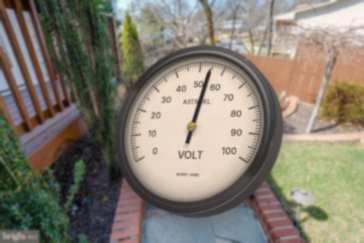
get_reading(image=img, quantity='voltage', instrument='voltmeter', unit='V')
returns 55 V
